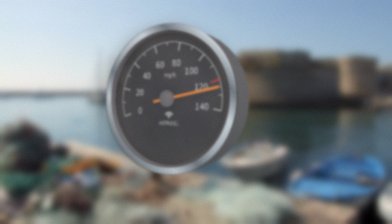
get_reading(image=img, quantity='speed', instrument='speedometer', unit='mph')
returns 125 mph
